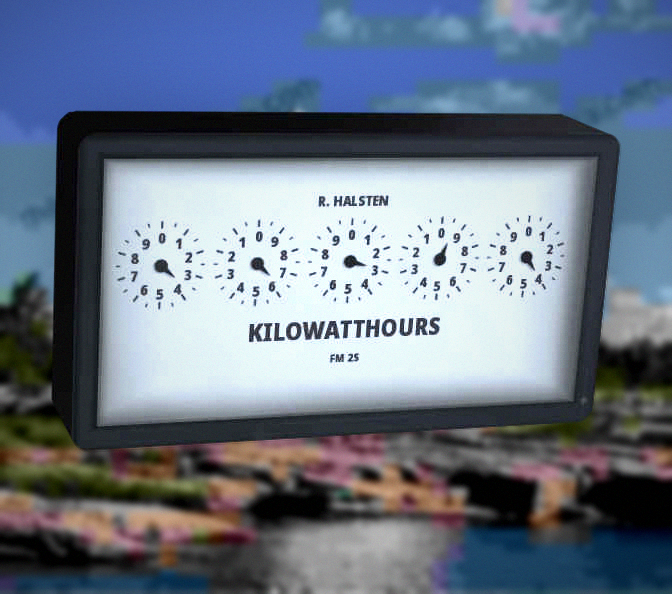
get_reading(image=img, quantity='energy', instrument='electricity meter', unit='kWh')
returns 36294 kWh
